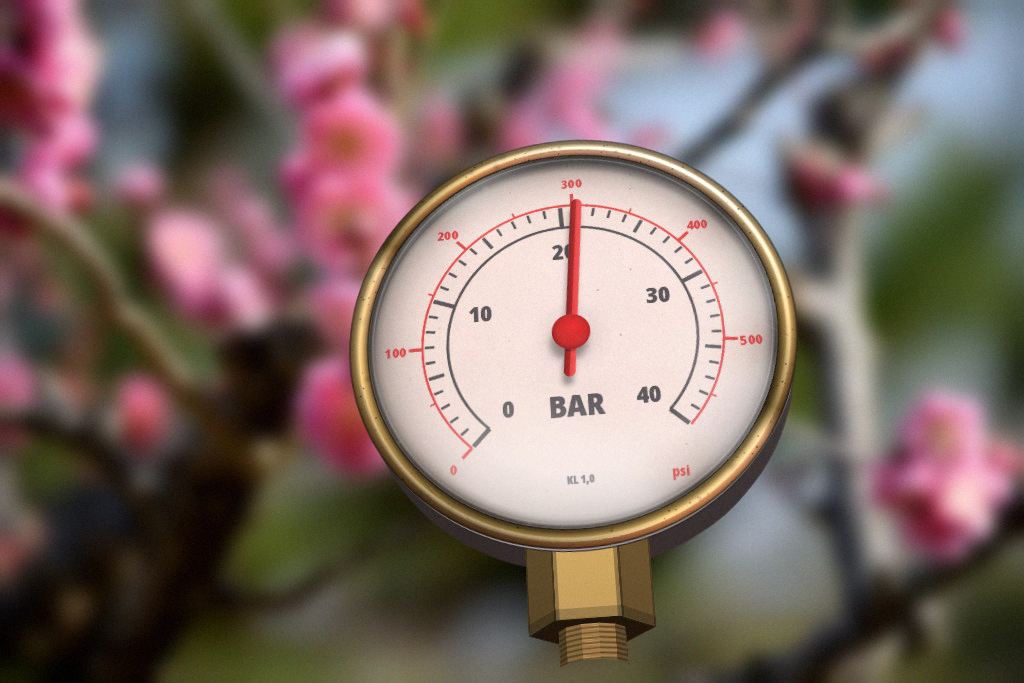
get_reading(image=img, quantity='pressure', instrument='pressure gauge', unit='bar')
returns 21 bar
